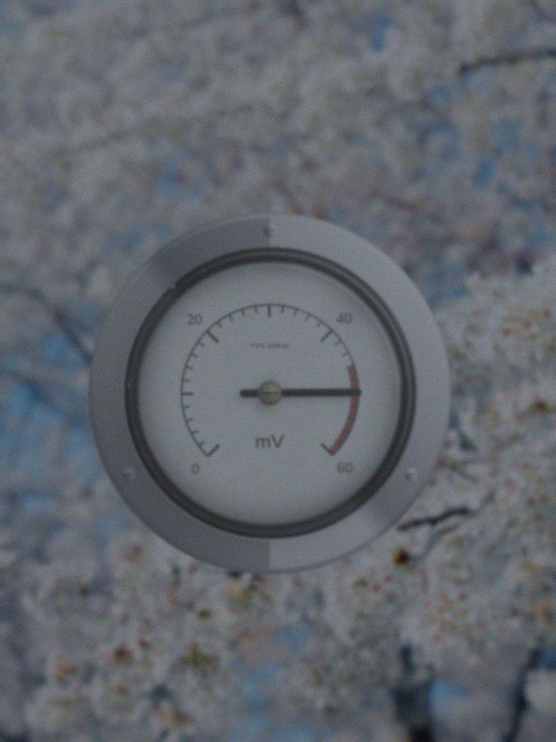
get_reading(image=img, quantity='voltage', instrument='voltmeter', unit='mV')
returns 50 mV
